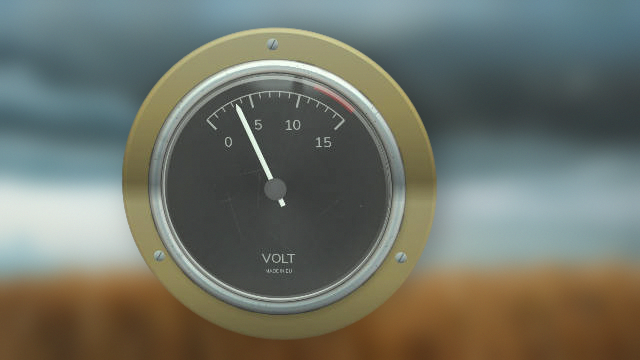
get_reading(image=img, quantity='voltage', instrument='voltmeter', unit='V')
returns 3.5 V
